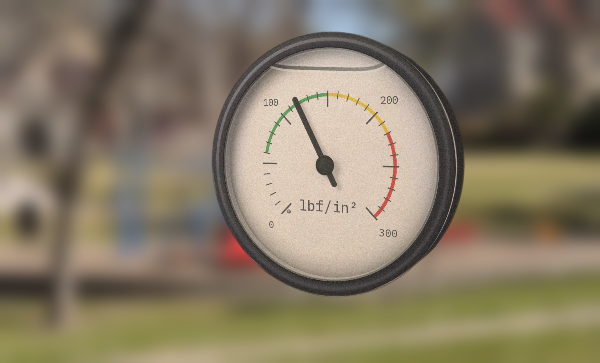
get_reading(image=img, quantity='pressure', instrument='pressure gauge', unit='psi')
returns 120 psi
